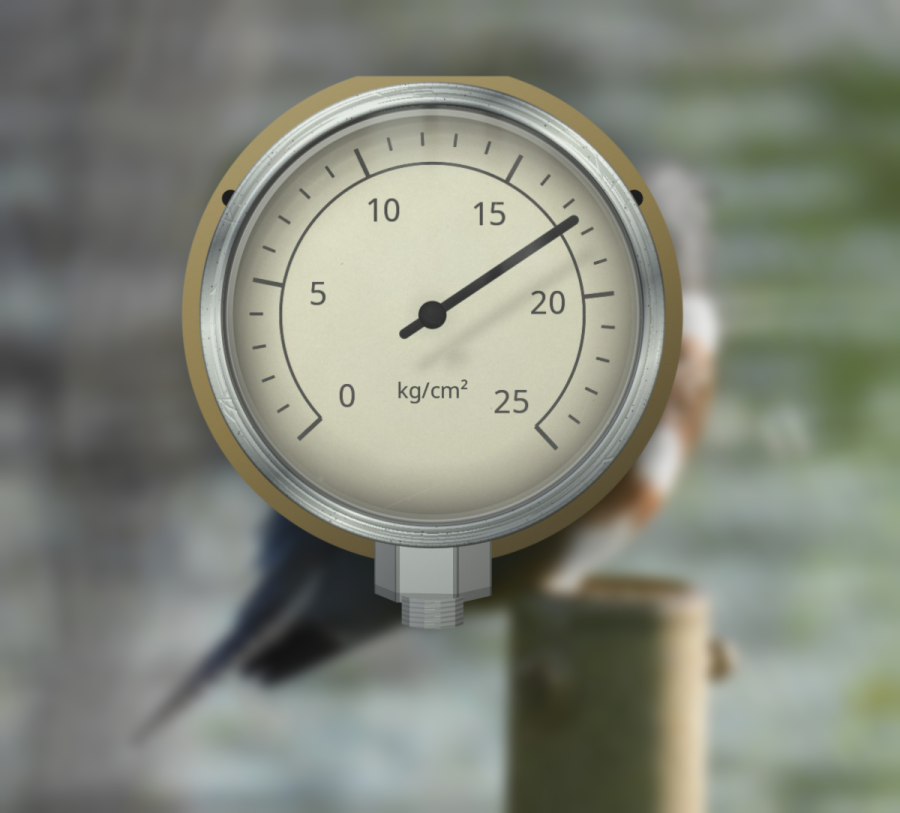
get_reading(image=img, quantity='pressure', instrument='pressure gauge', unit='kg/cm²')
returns 17.5 kg/cm²
